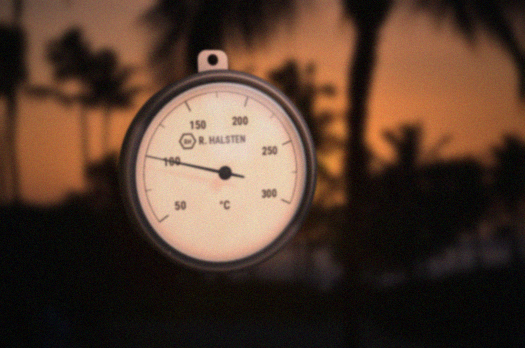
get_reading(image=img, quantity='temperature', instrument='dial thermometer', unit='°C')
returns 100 °C
